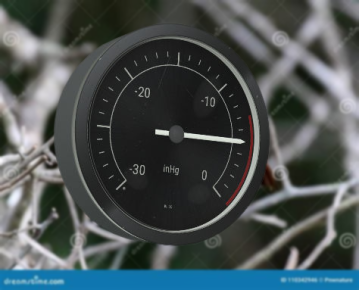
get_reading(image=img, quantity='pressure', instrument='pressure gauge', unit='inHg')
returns -5 inHg
